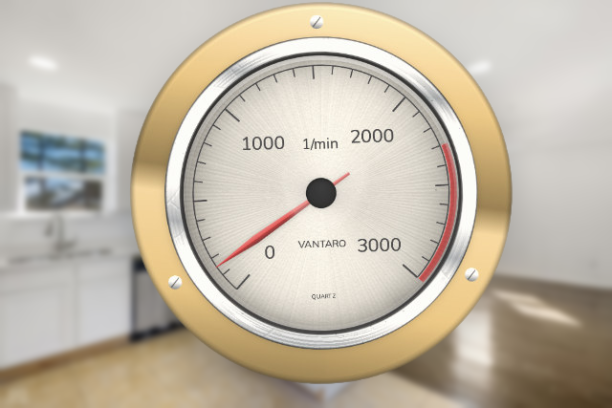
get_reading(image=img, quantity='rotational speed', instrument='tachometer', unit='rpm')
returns 150 rpm
